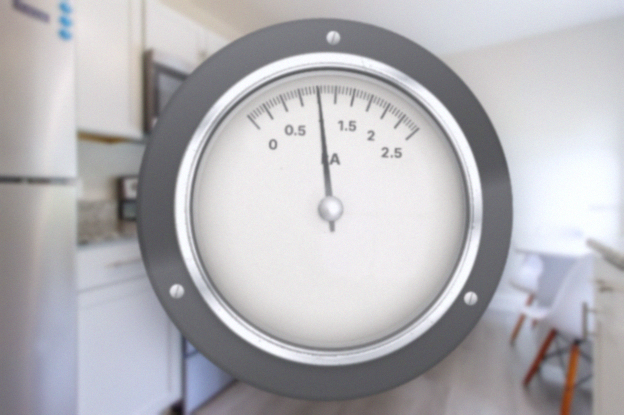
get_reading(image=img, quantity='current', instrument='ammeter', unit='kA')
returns 1 kA
